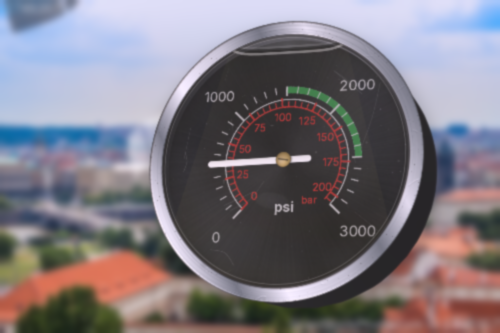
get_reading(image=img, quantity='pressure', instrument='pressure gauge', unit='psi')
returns 500 psi
